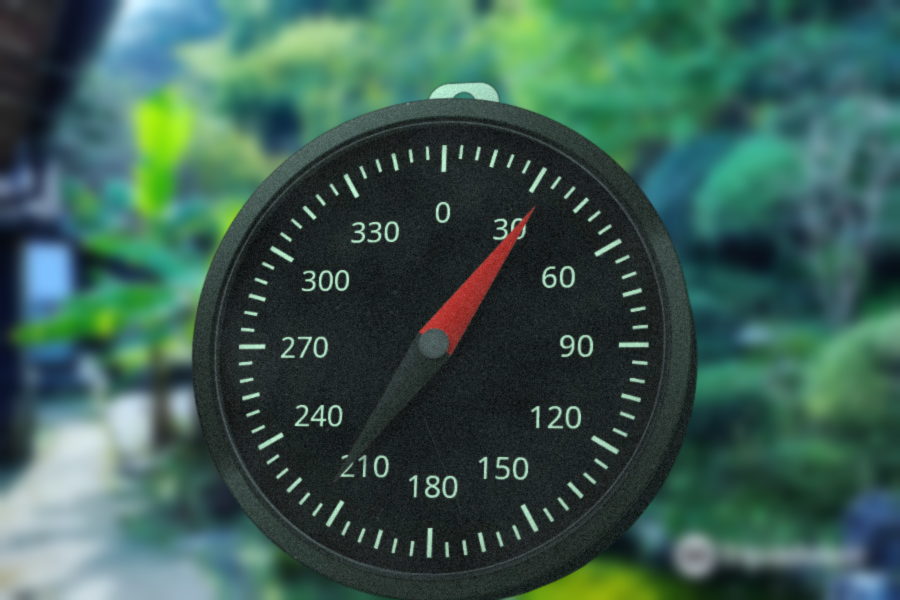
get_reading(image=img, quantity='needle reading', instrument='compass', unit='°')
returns 35 °
